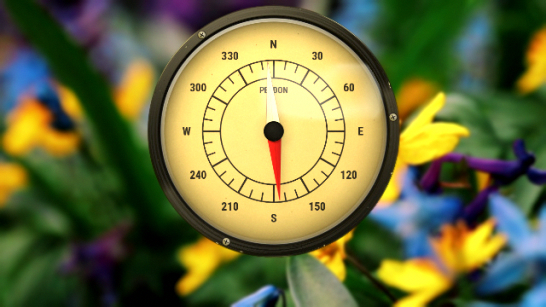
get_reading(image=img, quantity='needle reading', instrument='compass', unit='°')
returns 175 °
